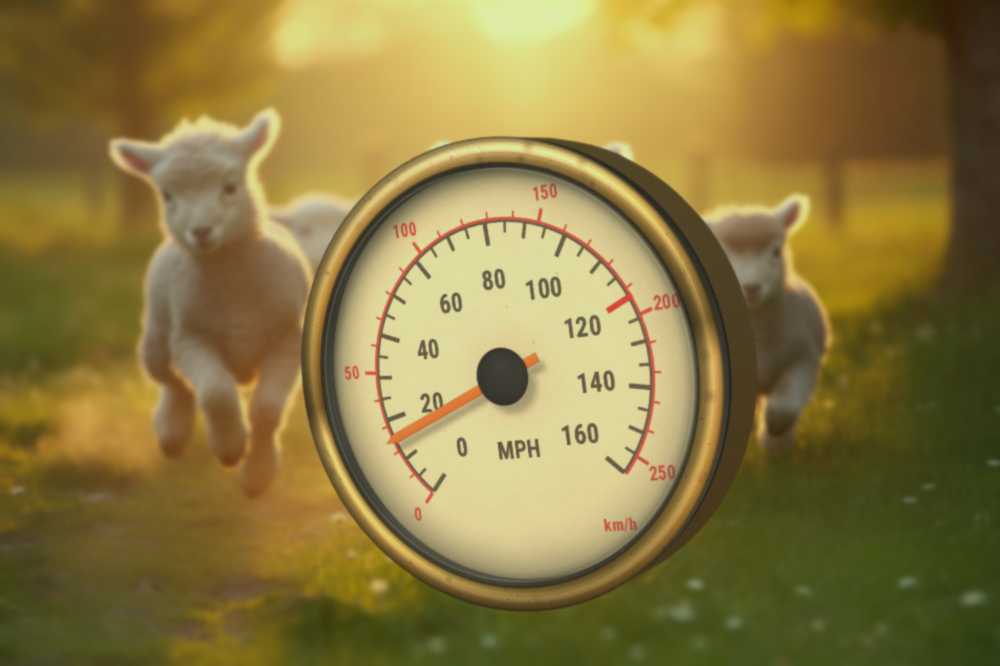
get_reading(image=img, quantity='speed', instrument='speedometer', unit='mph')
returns 15 mph
